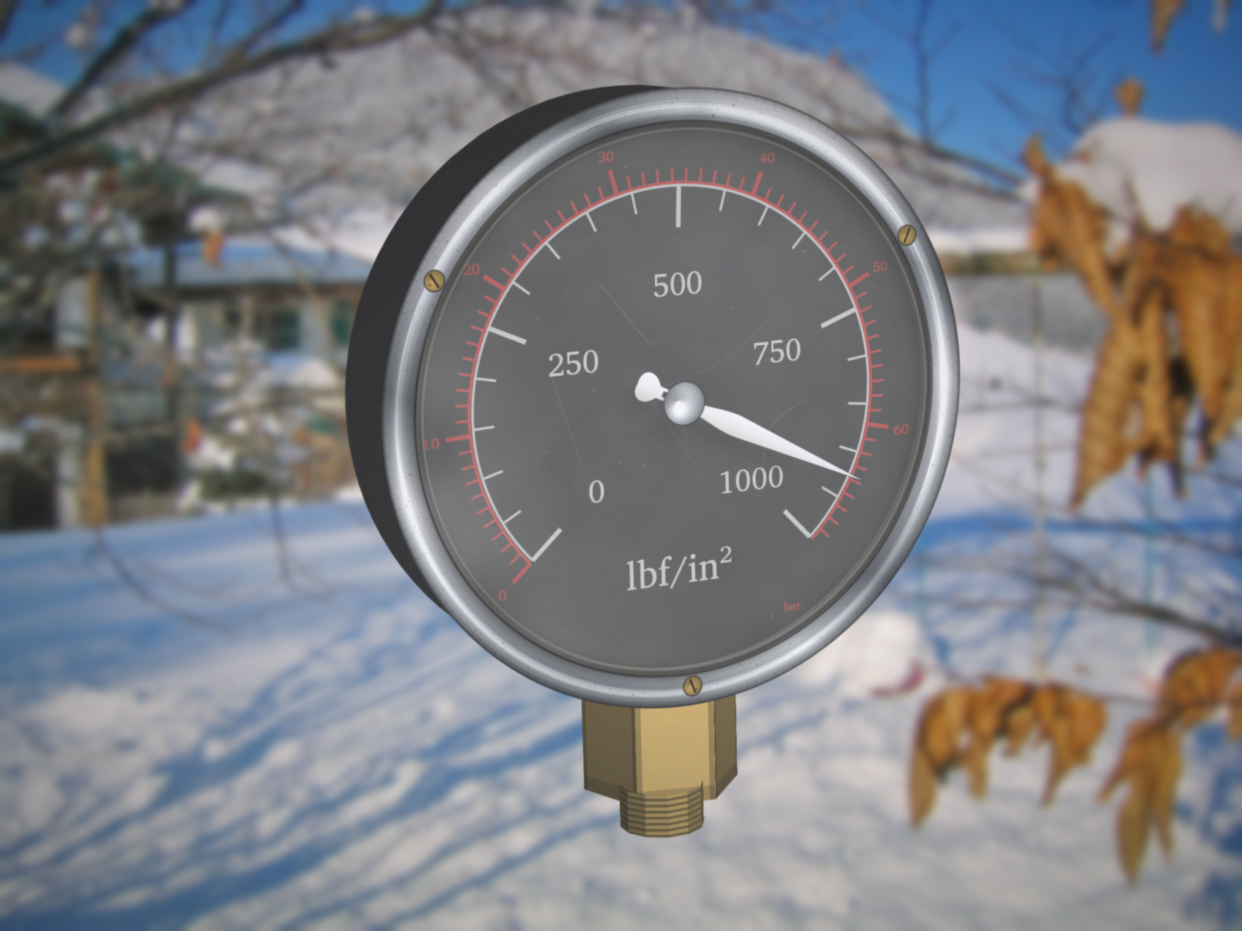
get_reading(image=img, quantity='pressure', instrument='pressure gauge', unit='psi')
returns 925 psi
